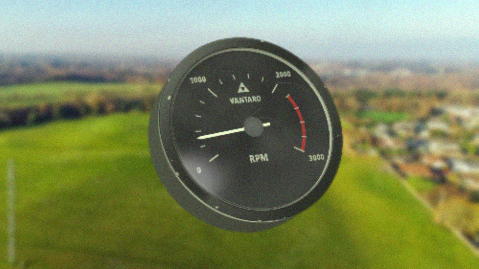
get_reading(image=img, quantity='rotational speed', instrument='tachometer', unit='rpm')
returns 300 rpm
